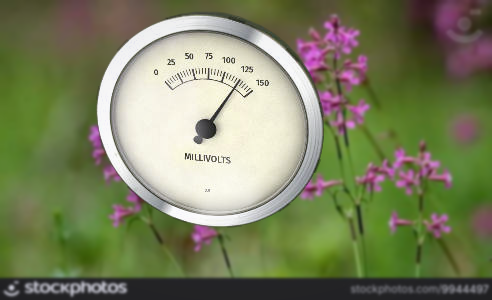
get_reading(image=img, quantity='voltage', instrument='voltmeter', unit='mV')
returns 125 mV
